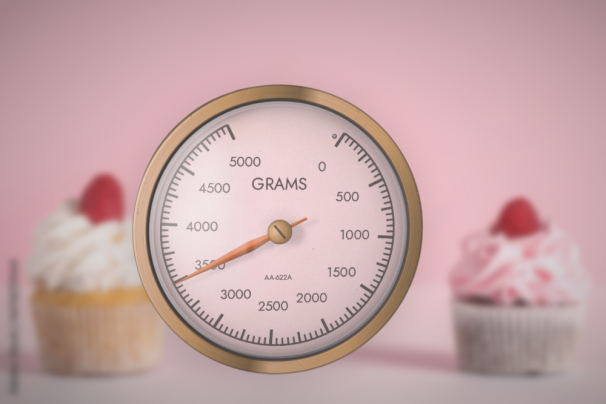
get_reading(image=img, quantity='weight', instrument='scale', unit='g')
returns 3500 g
